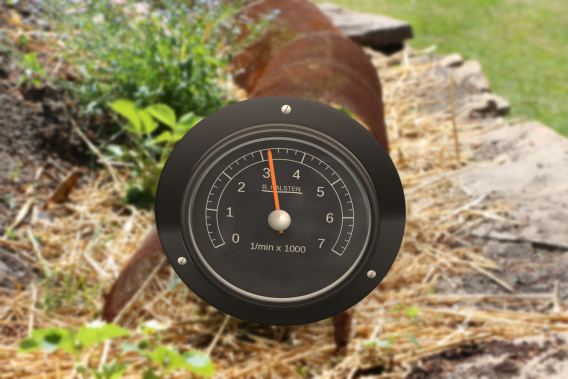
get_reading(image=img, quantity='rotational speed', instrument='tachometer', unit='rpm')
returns 3200 rpm
